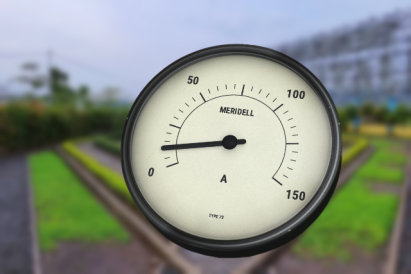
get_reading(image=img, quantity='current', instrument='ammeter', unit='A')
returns 10 A
